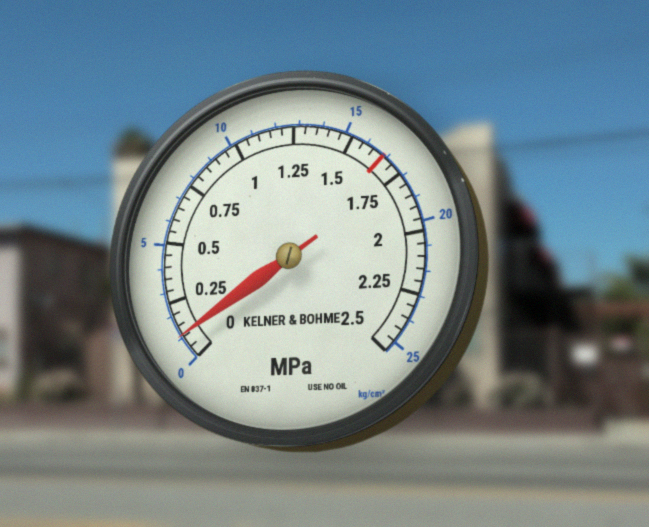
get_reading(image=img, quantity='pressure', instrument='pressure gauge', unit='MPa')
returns 0.1 MPa
